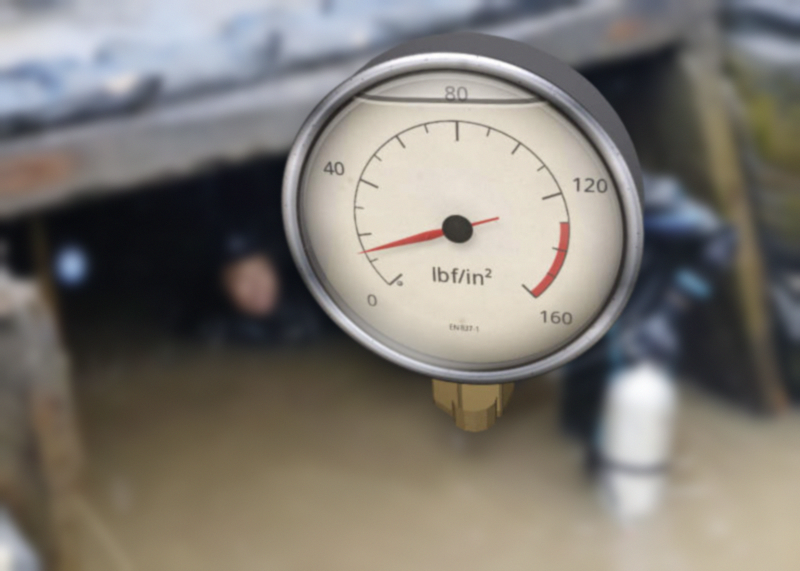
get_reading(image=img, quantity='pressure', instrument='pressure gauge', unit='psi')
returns 15 psi
